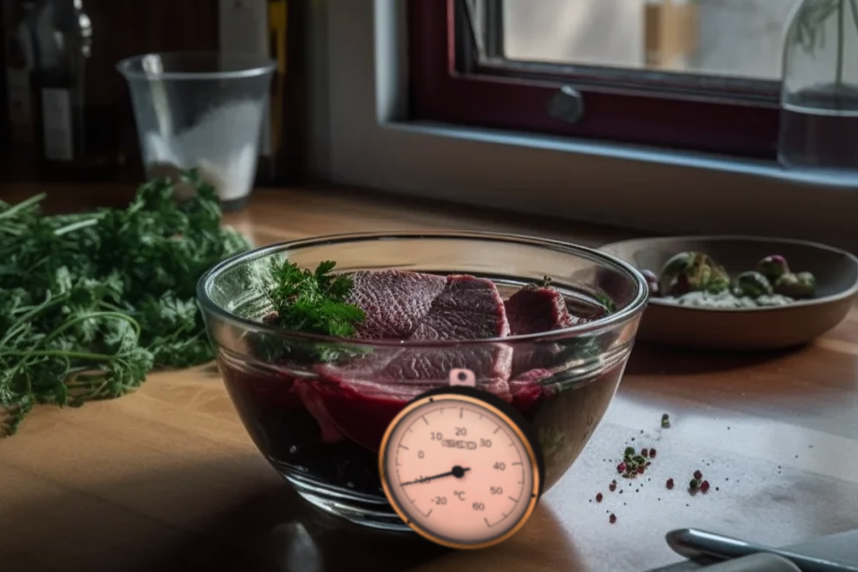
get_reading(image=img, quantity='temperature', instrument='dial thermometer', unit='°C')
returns -10 °C
